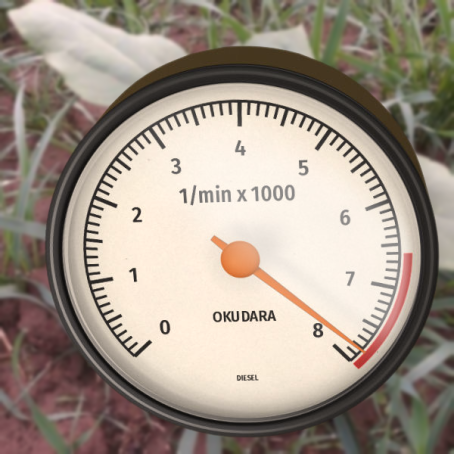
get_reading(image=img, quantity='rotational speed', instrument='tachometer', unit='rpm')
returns 7800 rpm
